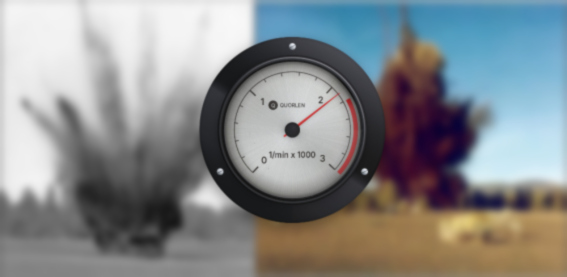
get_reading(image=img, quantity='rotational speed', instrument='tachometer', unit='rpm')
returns 2100 rpm
